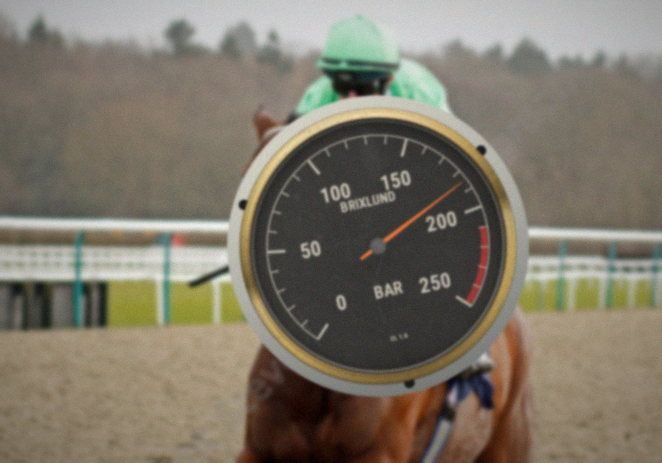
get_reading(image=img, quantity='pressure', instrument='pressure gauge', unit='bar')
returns 185 bar
